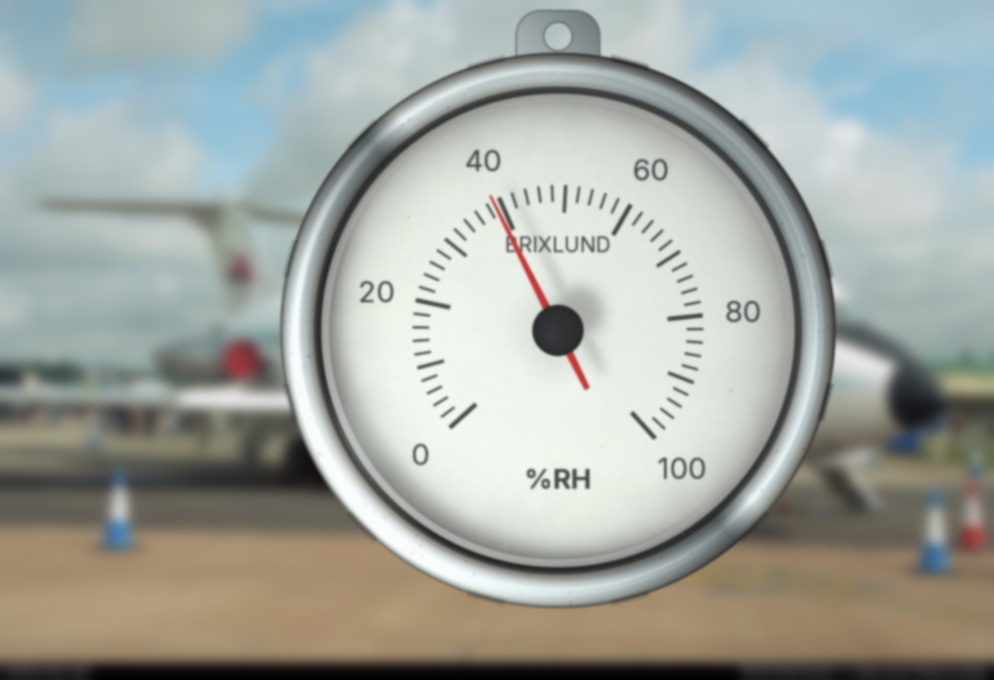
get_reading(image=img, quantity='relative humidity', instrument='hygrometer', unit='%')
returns 39 %
